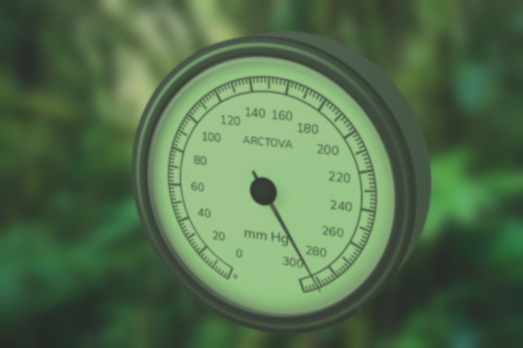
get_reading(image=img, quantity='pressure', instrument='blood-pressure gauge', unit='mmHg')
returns 290 mmHg
